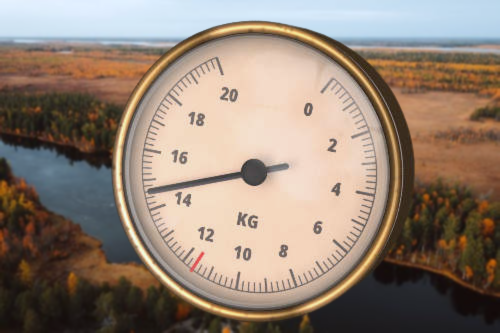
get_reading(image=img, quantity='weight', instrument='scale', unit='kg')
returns 14.6 kg
